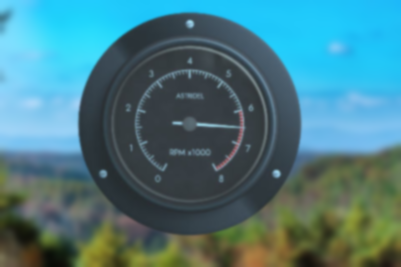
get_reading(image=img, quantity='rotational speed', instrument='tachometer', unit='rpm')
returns 6500 rpm
